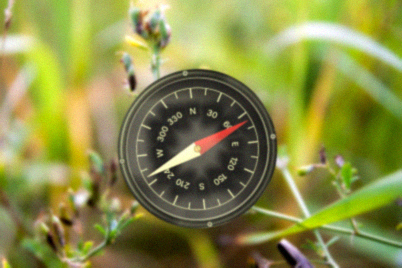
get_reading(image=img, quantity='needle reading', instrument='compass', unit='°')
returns 67.5 °
